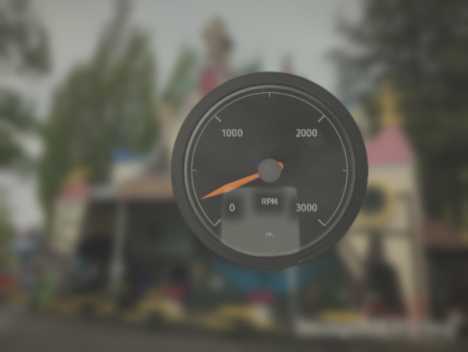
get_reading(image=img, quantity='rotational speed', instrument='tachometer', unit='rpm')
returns 250 rpm
